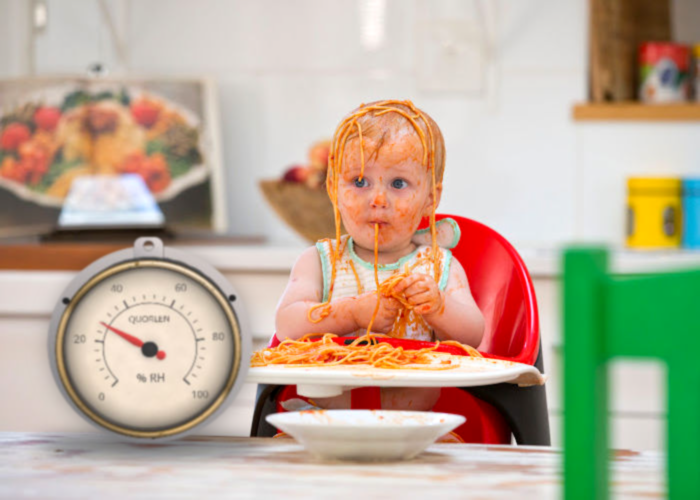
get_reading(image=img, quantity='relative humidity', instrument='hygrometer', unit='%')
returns 28 %
